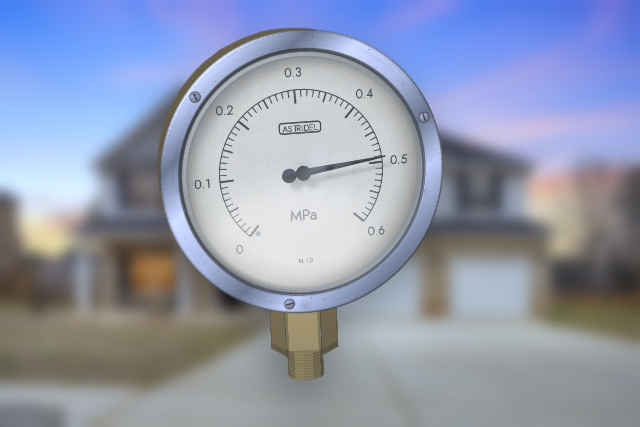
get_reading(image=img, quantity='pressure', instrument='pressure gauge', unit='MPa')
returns 0.49 MPa
